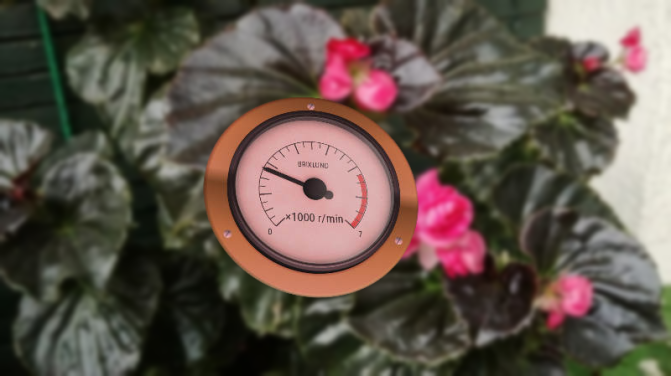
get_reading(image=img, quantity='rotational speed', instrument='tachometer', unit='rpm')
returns 1750 rpm
